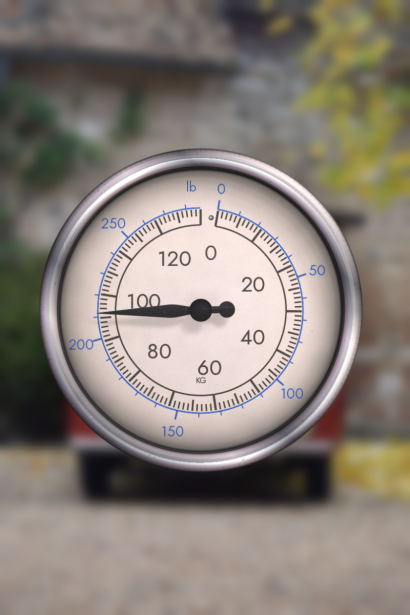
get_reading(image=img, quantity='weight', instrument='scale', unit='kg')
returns 96 kg
